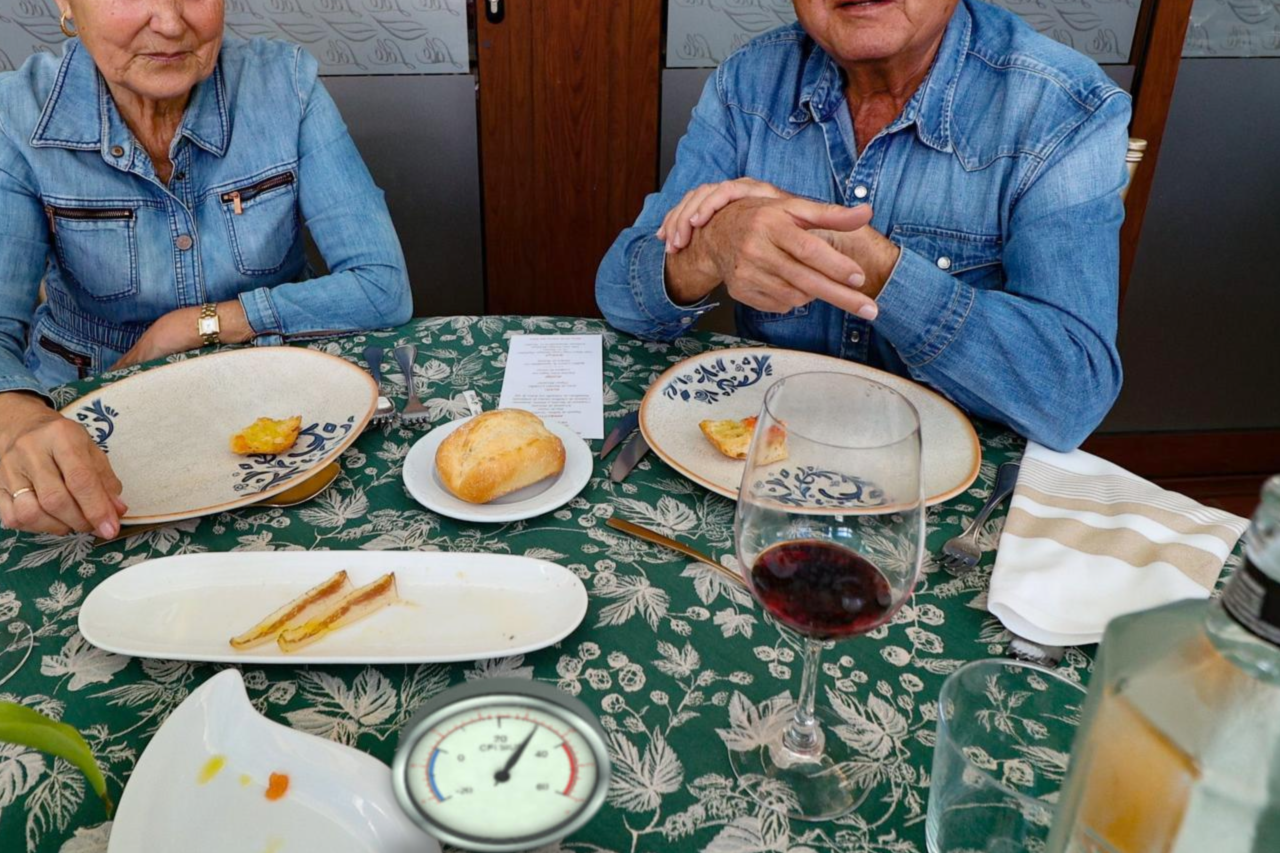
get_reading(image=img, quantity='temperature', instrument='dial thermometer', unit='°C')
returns 30 °C
